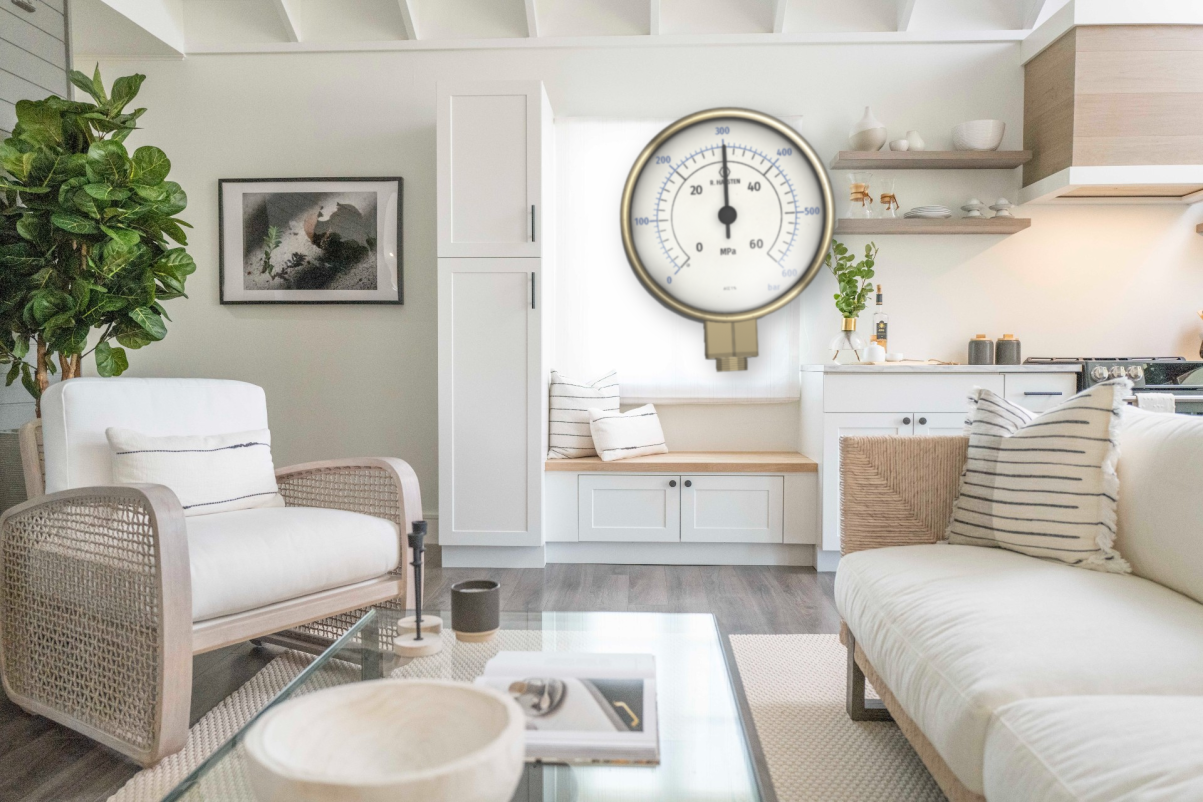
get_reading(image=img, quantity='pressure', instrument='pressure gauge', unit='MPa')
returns 30 MPa
